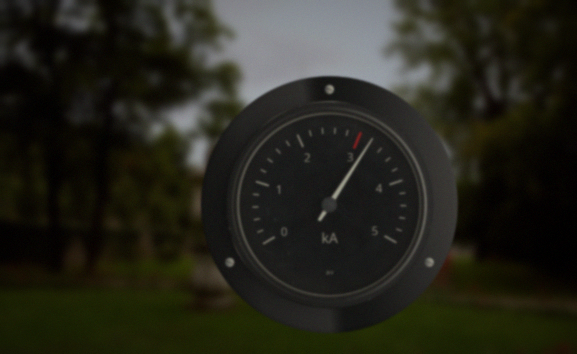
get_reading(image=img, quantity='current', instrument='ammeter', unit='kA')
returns 3.2 kA
